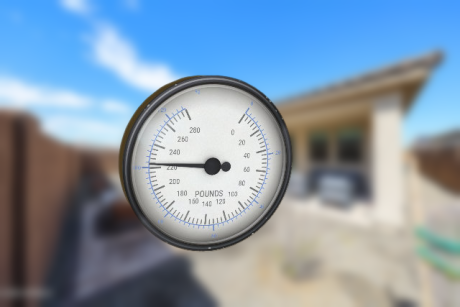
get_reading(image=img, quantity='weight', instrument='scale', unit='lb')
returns 224 lb
